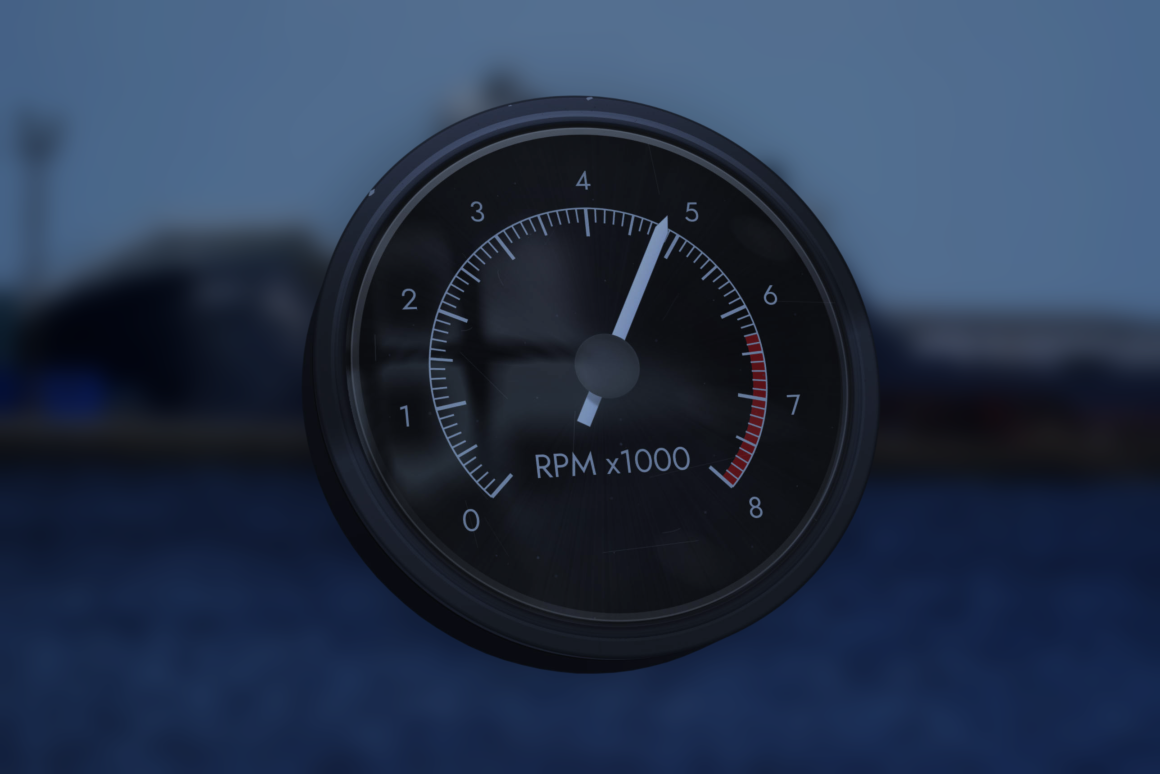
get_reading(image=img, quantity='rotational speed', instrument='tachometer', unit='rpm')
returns 4800 rpm
